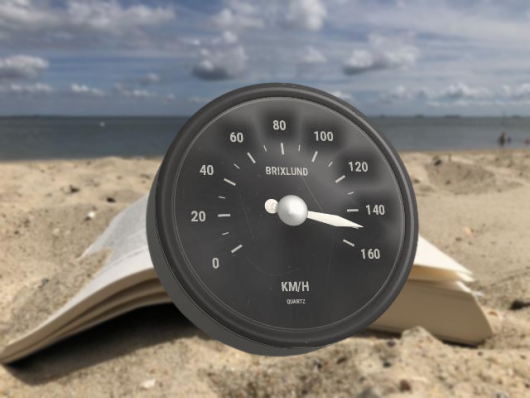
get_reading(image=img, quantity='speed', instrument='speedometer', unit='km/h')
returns 150 km/h
